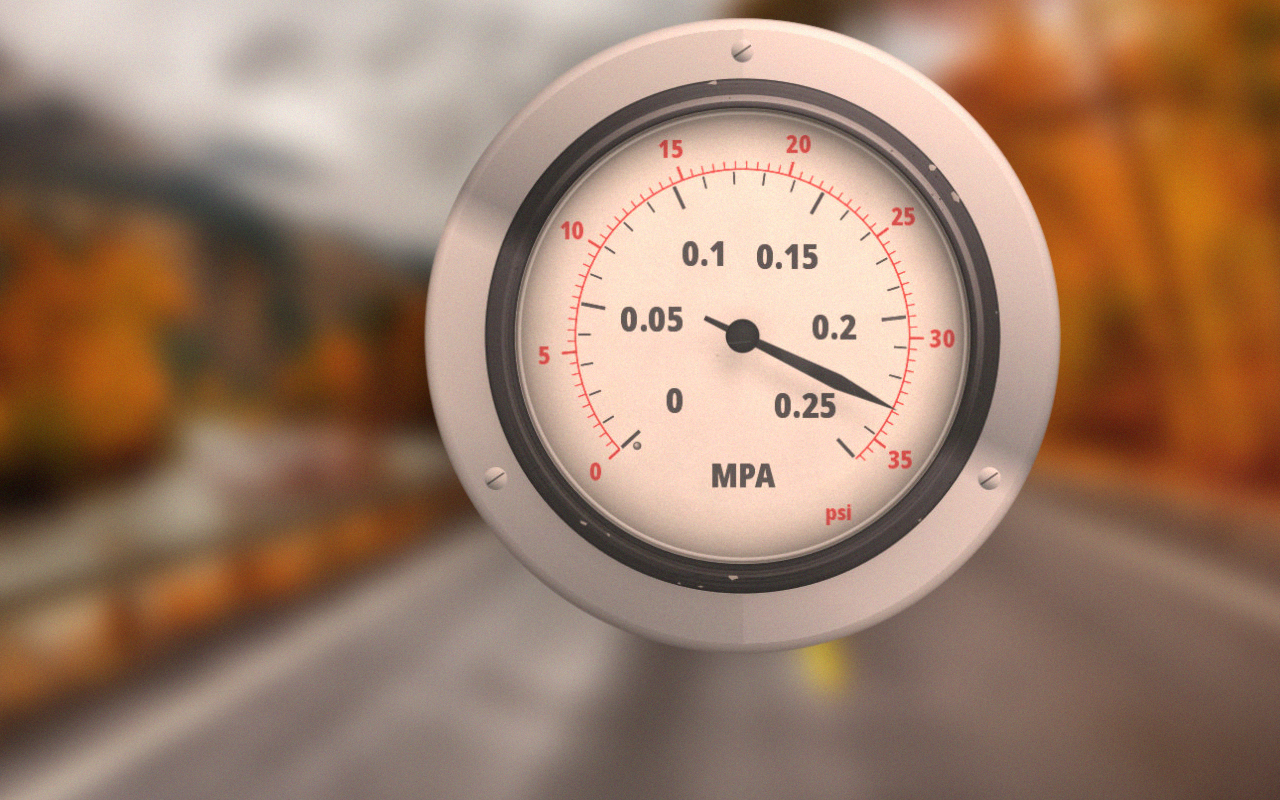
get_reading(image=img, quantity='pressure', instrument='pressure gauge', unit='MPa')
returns 0.23 MPa
